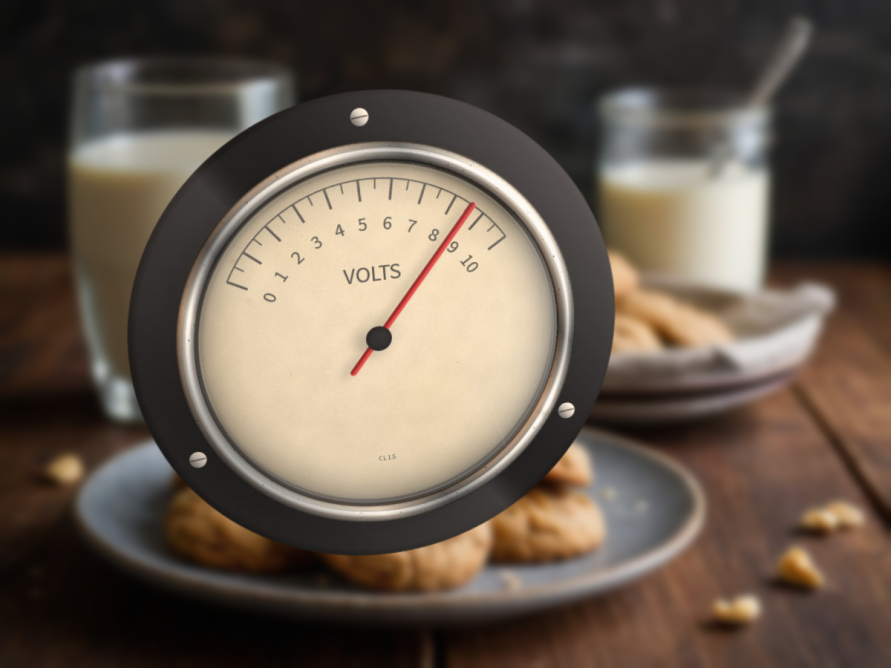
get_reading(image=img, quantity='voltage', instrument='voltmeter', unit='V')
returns 8.5 V
